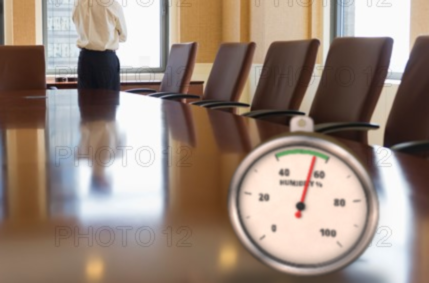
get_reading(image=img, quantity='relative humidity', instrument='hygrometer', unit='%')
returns 55 %
